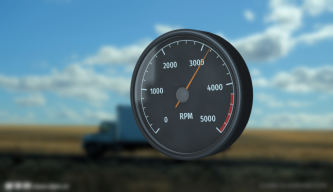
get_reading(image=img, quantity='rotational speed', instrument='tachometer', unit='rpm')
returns 3200 rpm
